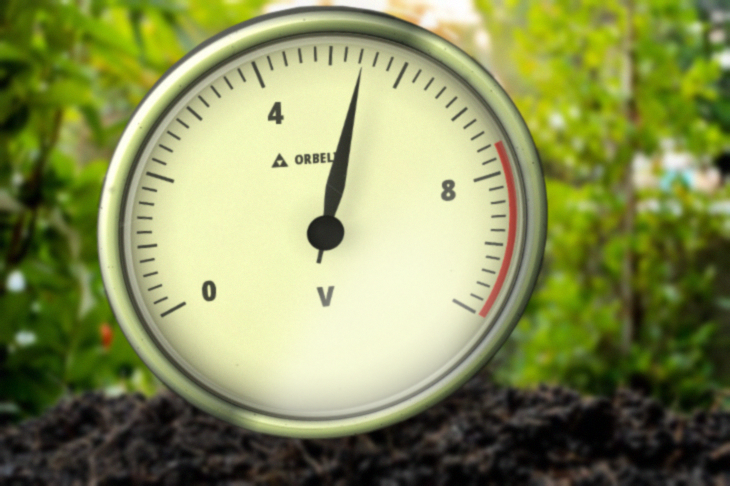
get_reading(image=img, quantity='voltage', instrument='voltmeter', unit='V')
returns 5.4 V
